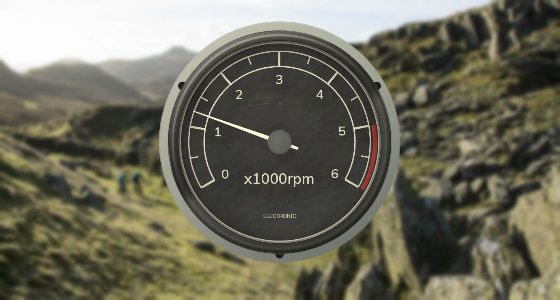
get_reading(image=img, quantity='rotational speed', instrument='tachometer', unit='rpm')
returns 1250 rpm
